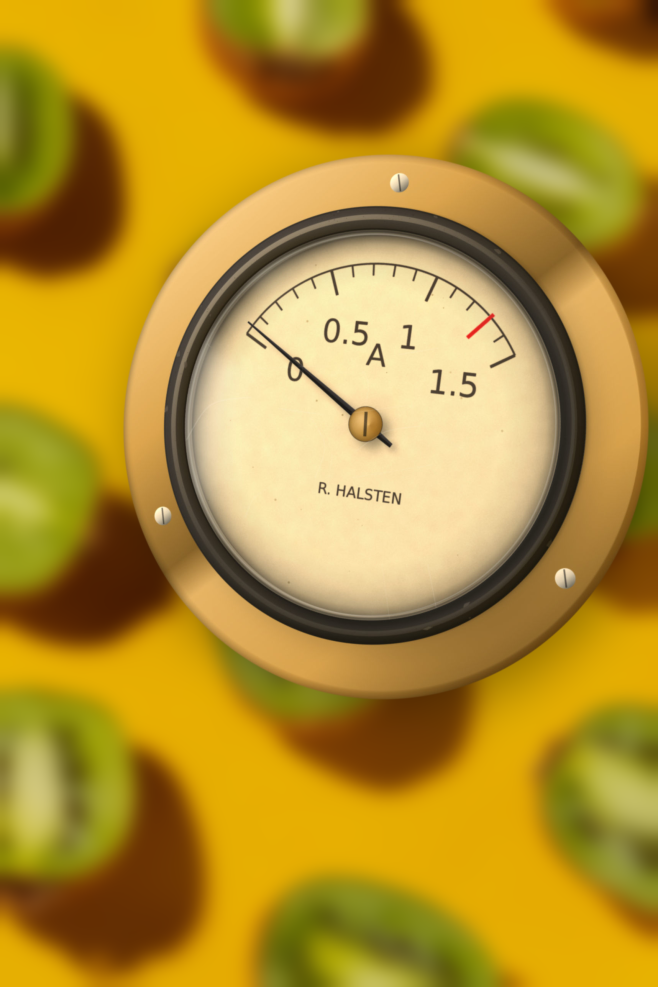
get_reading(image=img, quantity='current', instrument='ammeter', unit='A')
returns 0.05 A
